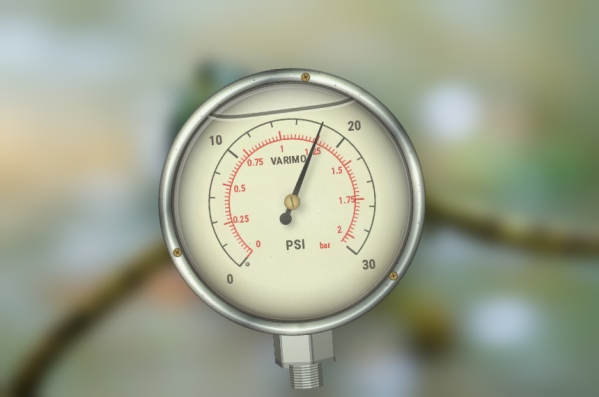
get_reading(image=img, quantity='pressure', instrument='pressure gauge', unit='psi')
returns 18 psi
